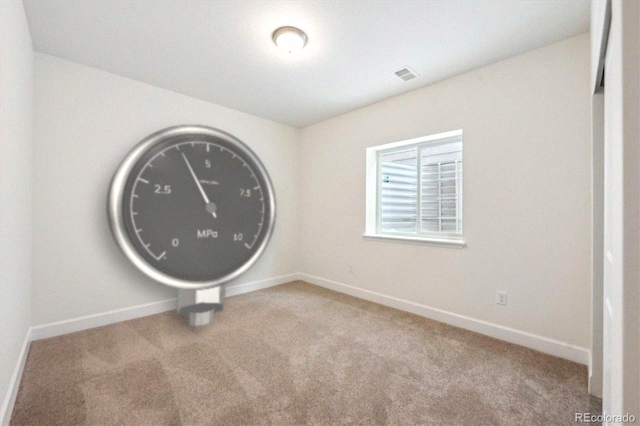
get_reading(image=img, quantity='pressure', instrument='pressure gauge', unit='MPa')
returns 4 MPa
